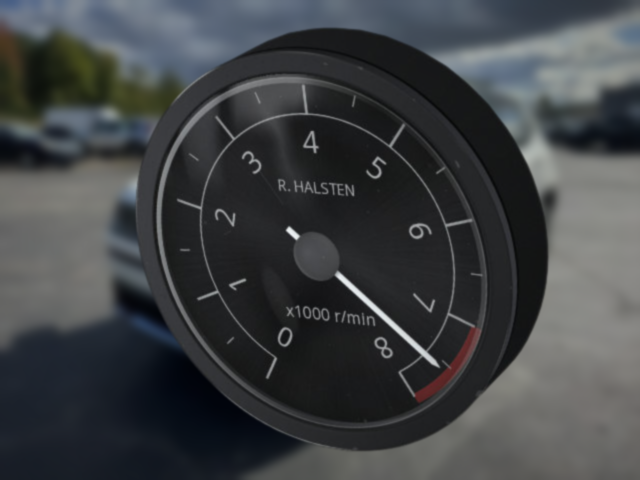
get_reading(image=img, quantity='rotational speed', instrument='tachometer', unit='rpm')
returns 7500 rpm
